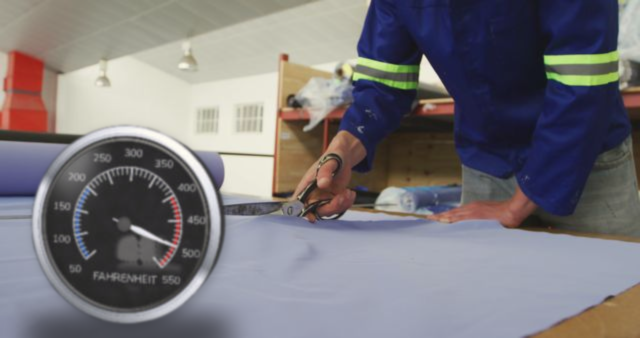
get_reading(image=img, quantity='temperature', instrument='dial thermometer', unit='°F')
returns 500 °F
